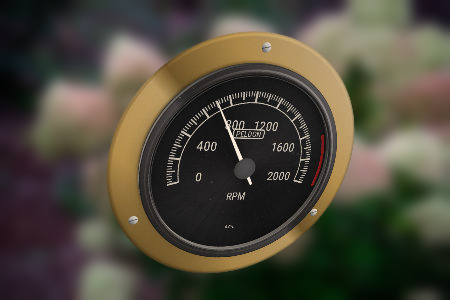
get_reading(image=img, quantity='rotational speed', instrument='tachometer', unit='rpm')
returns 700 rpm
